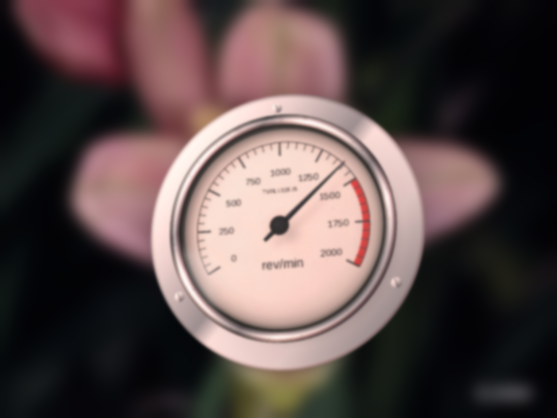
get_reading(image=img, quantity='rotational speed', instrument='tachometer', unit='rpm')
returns 1400 rpm
